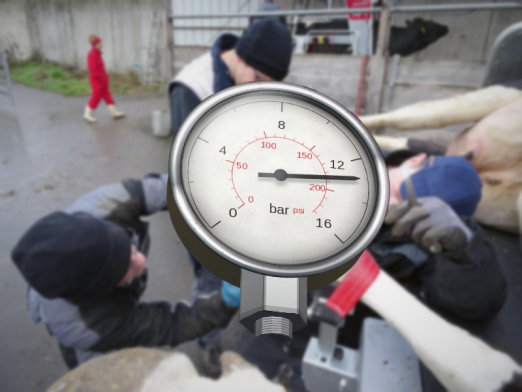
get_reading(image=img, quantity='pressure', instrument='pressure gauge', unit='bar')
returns 13 bar
